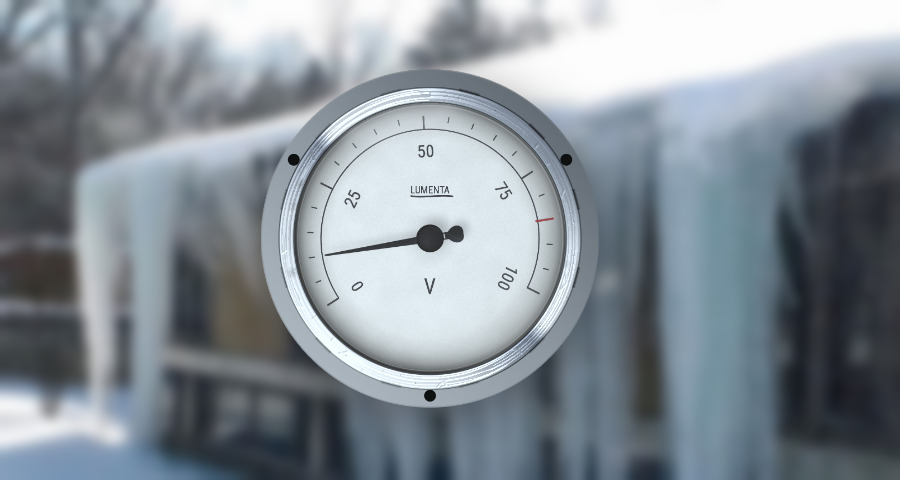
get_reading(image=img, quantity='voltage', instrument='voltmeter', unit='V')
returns 10 V
